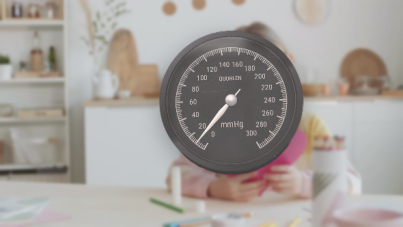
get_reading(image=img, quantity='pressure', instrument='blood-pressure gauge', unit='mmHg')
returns 10 mmHg
